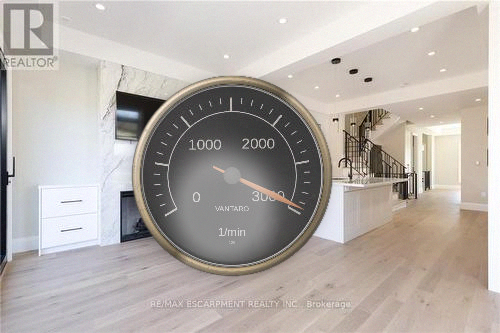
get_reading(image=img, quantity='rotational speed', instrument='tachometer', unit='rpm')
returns 2950 rpm
